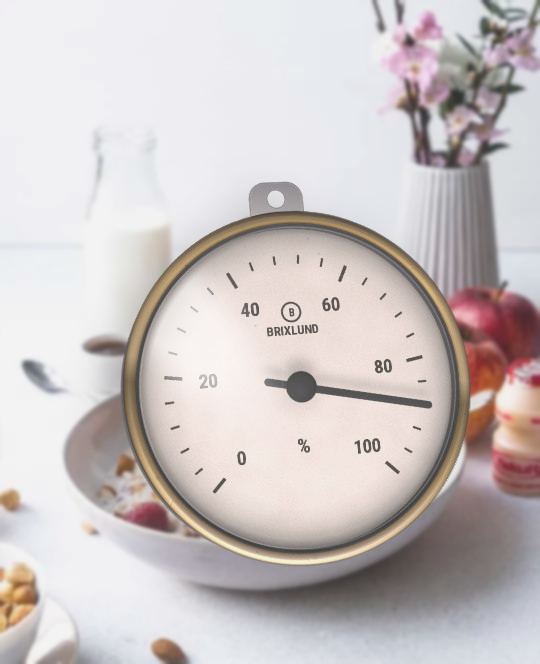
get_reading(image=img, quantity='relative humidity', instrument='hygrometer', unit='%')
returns 88 %
